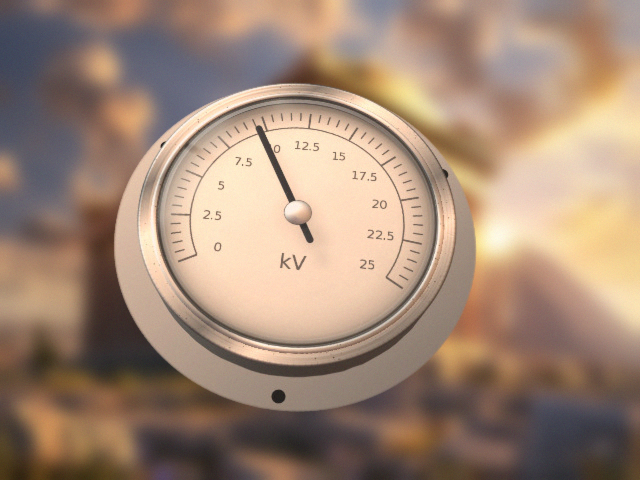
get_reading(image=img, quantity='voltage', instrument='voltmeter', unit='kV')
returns 9.5 kV
